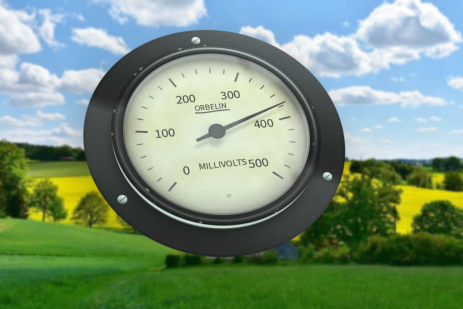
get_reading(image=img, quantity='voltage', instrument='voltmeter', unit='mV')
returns 380 mV
